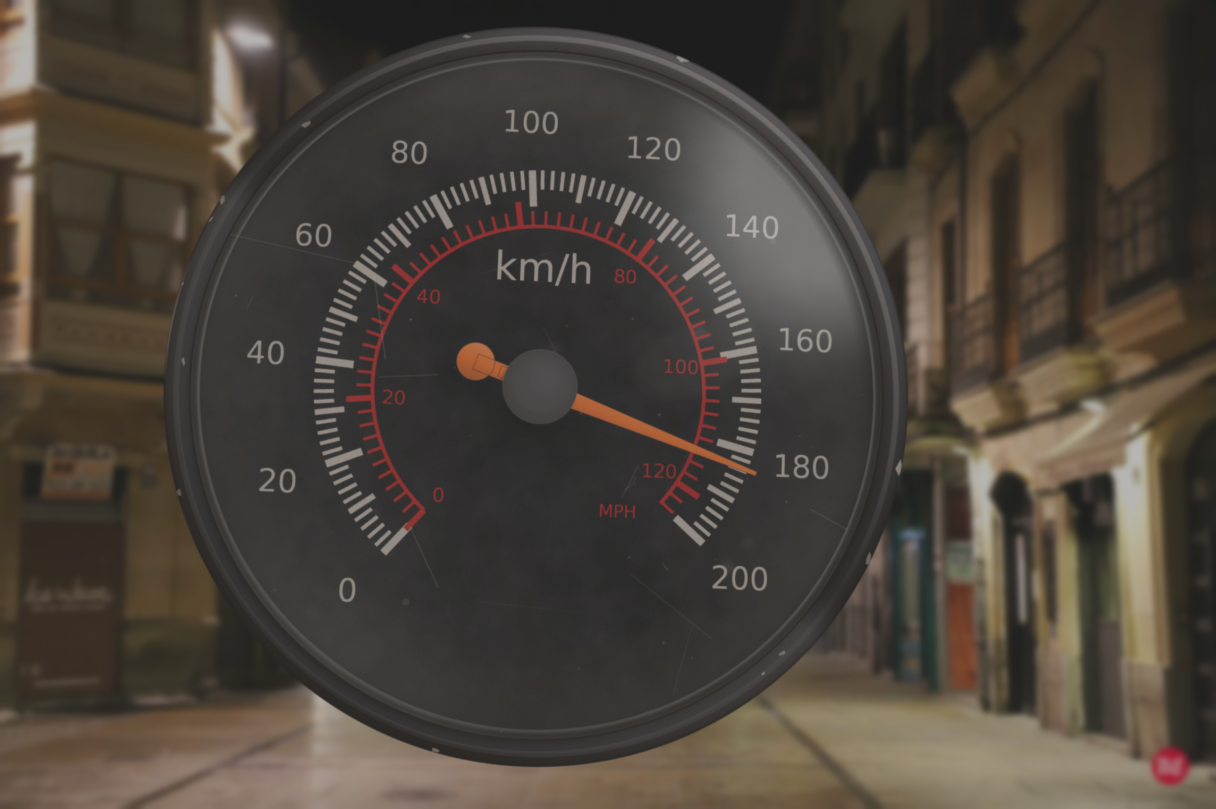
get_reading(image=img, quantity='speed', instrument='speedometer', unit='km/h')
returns 184 km/h
